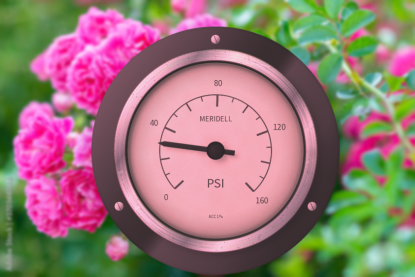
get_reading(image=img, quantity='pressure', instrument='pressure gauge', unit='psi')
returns 30 psi
